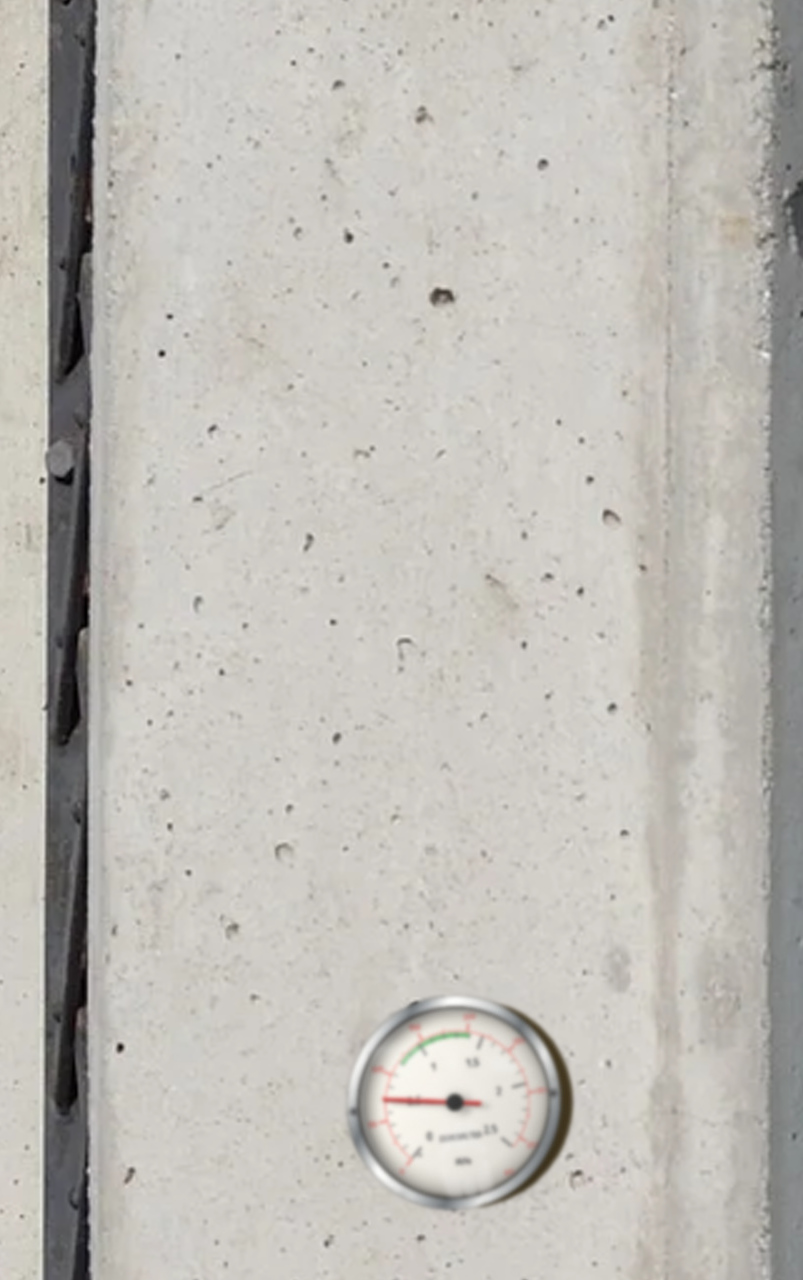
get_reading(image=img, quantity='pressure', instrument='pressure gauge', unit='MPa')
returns 0.5 MPa
